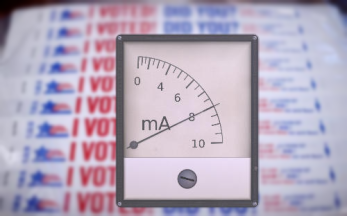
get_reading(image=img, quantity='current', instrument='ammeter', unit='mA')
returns 8 mA
